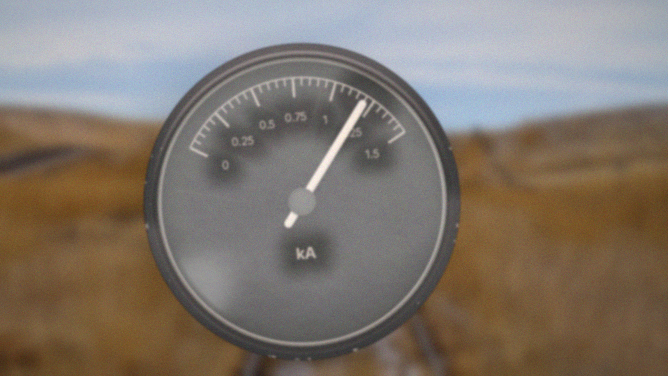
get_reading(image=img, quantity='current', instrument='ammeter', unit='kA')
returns 1.2 kA
